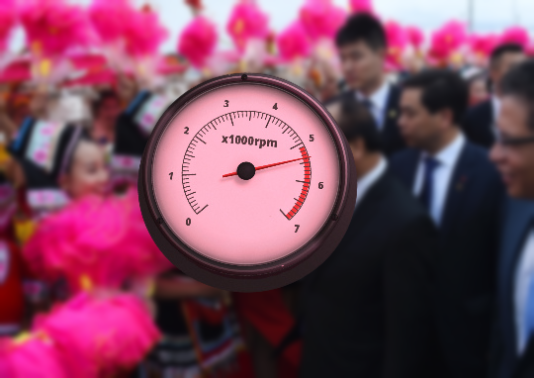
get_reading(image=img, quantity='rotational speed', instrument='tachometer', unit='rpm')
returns 5400 rpm
